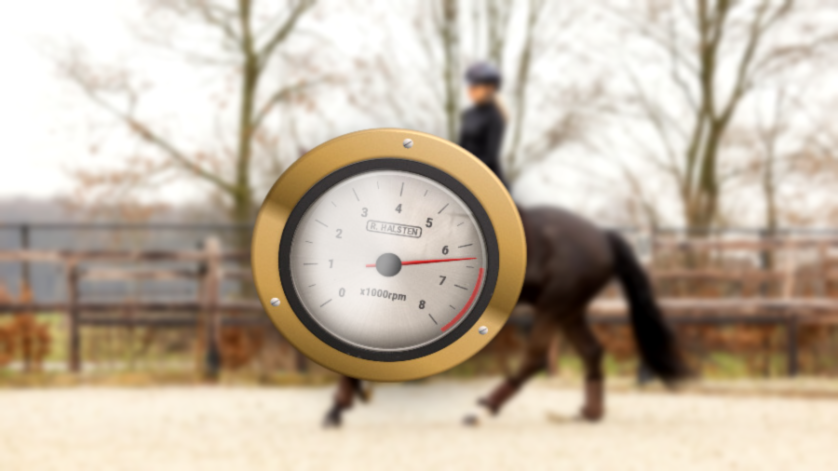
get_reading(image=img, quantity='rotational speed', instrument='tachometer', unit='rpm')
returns 6250 rpm
